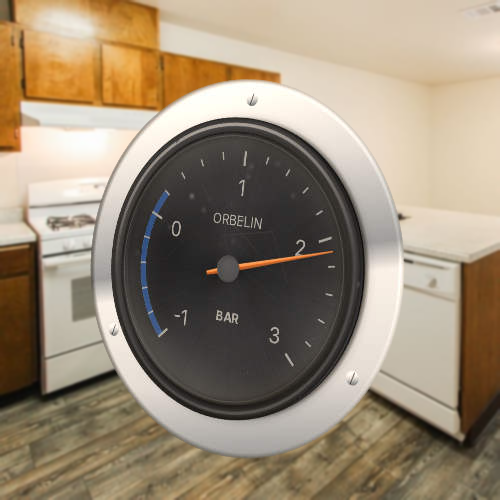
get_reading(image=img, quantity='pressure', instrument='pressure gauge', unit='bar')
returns 2.1 bar
